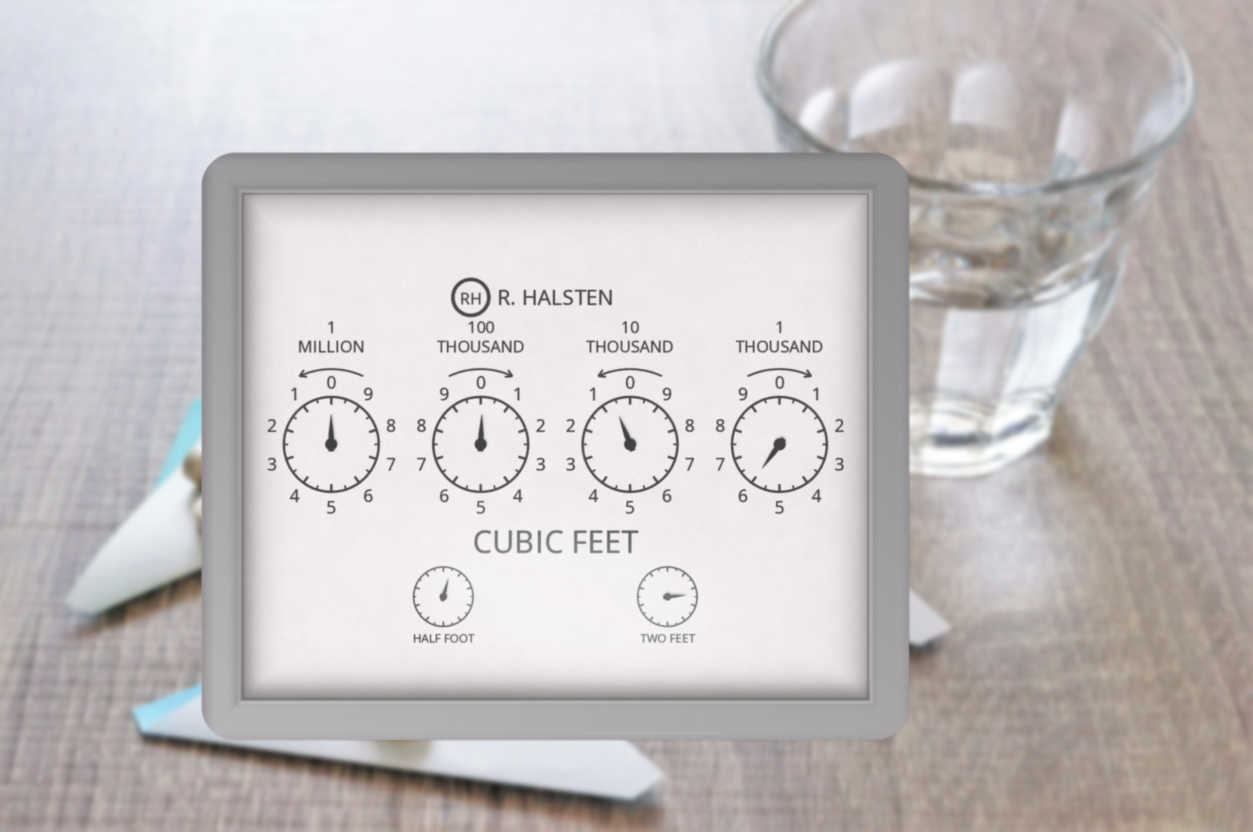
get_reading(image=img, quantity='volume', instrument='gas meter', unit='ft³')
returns 600 ft³
